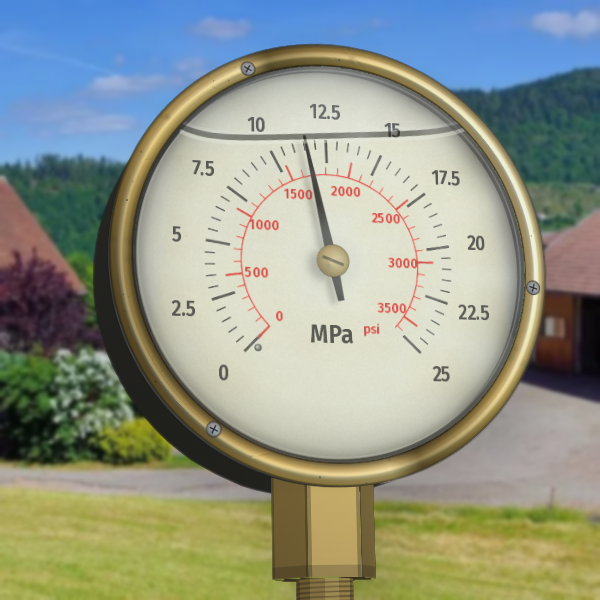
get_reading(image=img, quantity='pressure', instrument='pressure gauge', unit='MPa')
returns 11.5 MPa
